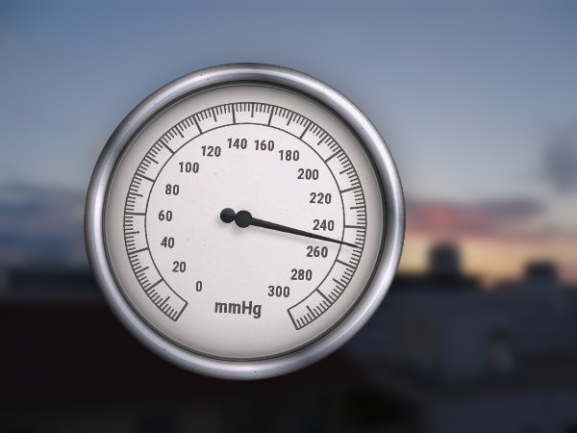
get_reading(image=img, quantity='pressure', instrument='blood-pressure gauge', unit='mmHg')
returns 250 mmHg
